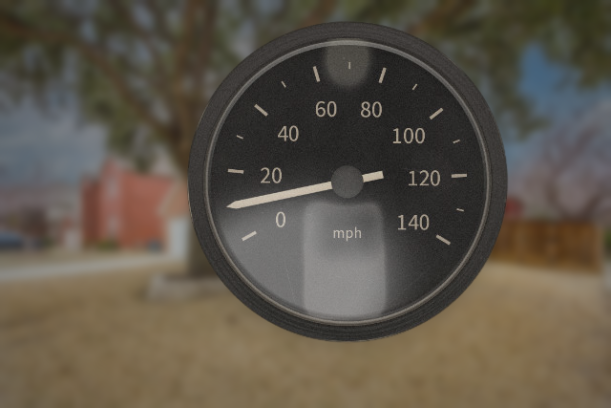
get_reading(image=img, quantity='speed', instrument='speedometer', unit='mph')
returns 10 mph
